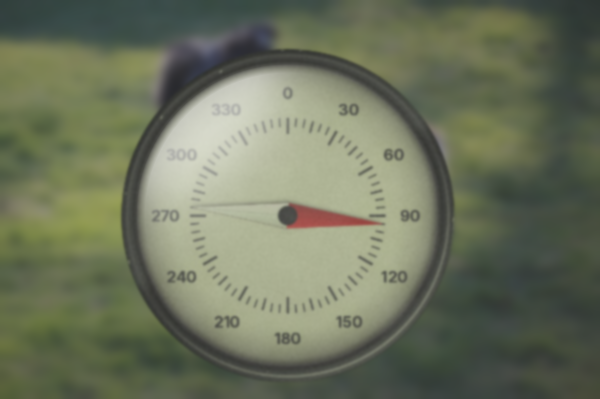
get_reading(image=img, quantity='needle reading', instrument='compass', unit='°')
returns 95 °
